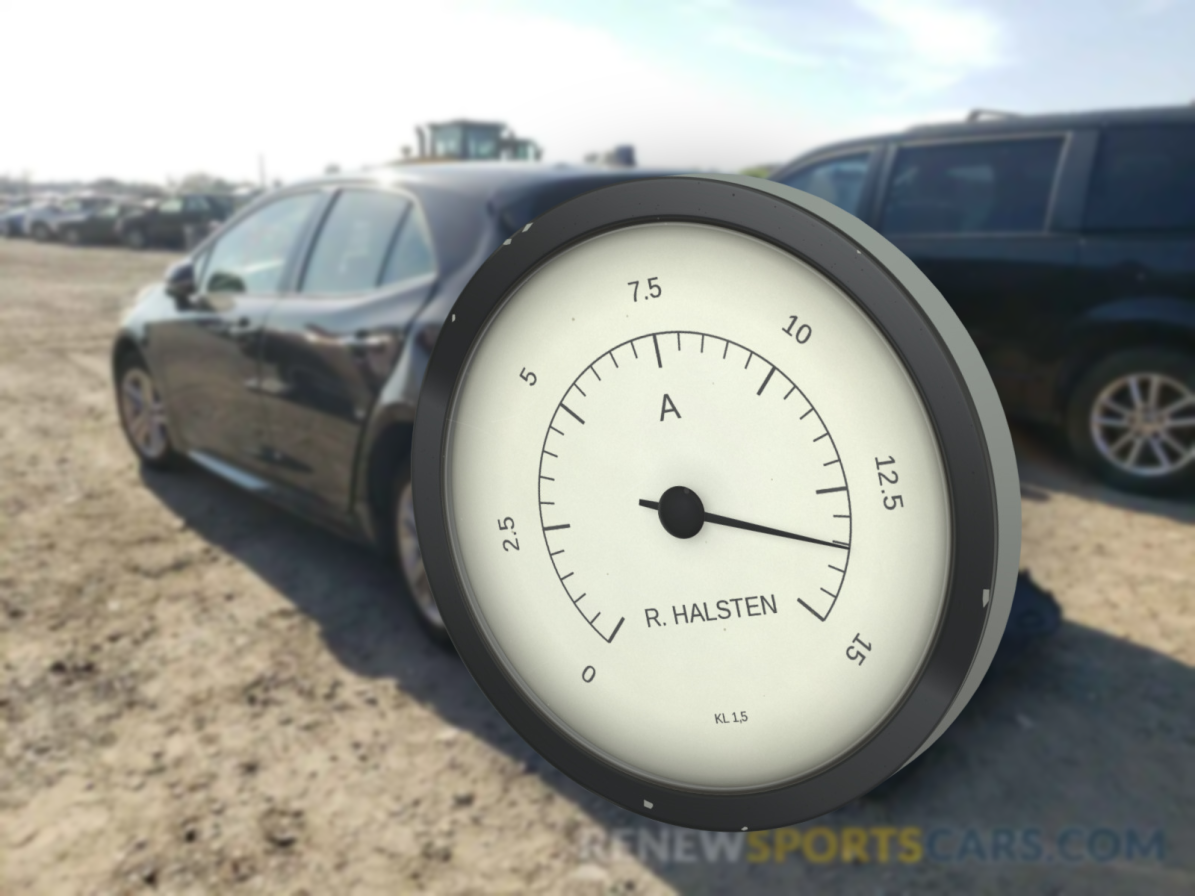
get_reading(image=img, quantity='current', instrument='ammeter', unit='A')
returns 13.5 A
